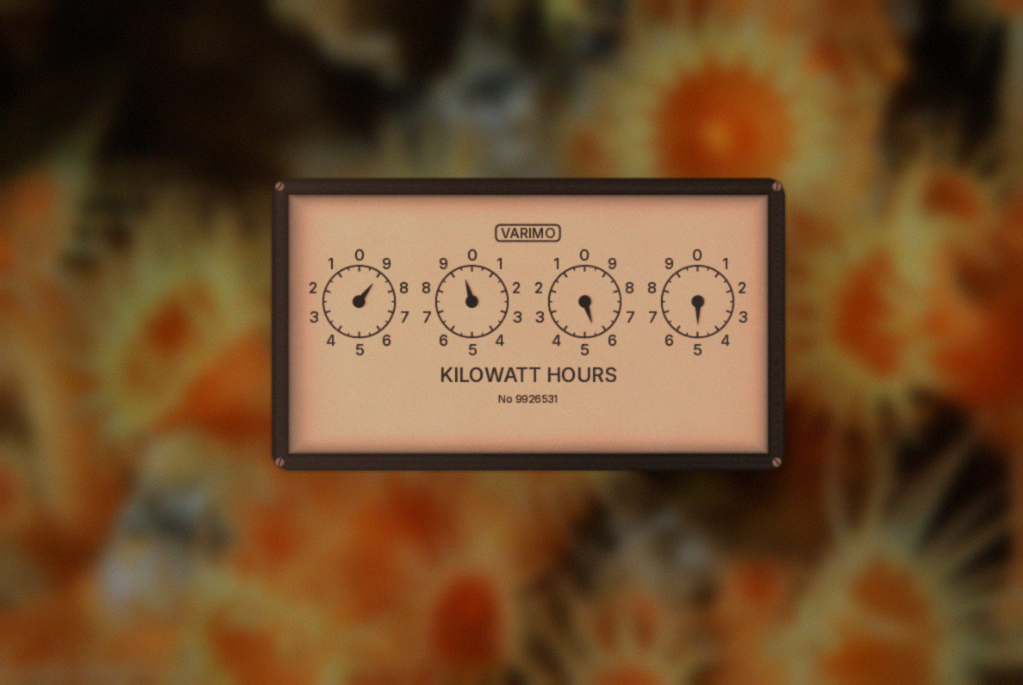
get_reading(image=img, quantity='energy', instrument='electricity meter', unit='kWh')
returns 8955 kWh
